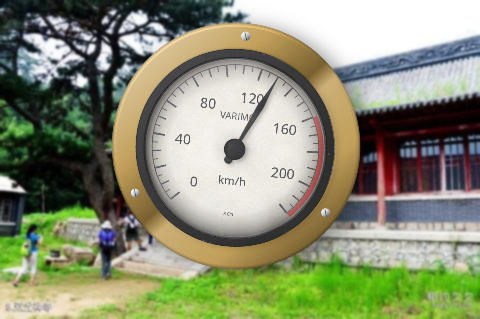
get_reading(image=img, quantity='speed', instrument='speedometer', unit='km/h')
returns 130 km/h
